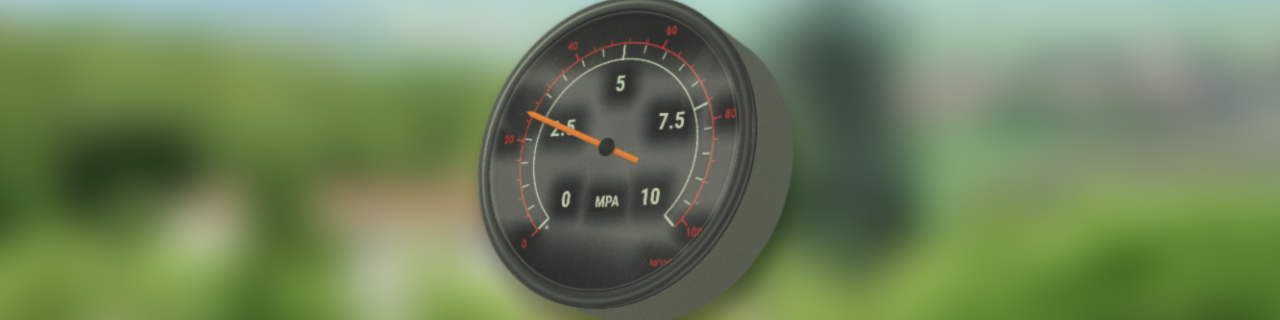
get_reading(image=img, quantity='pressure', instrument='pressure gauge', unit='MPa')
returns 2.5 MPa
